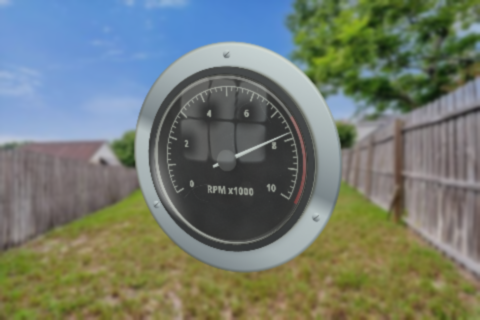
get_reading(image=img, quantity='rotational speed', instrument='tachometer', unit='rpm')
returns 7800 rpm
